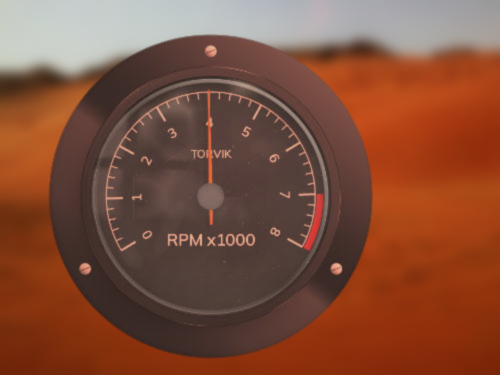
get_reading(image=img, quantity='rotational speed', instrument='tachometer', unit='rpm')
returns 4000 rpm
